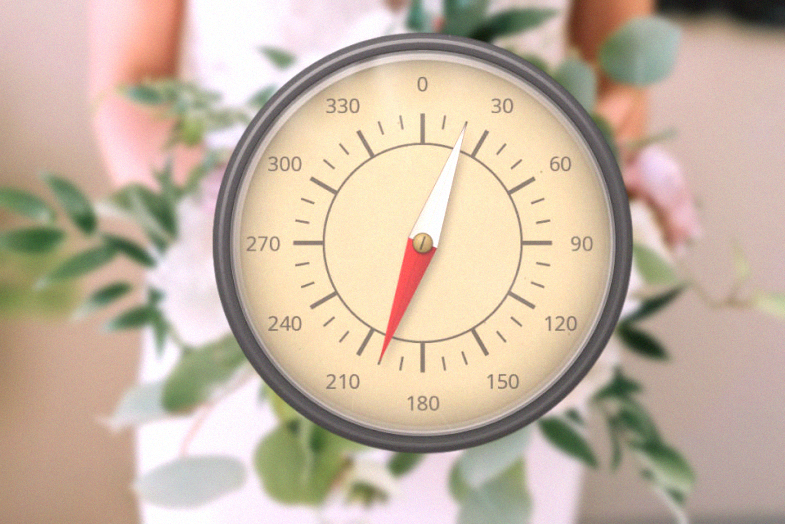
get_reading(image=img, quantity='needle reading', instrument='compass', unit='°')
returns 200 °
